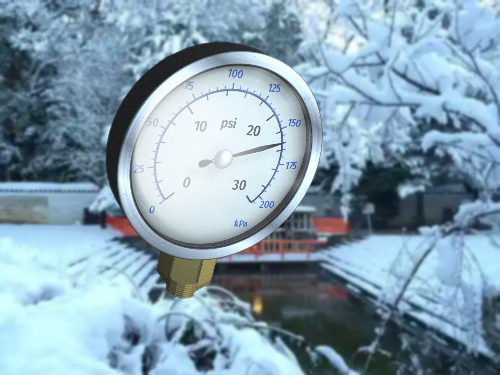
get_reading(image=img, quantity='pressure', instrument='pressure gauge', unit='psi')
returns 23 psi
